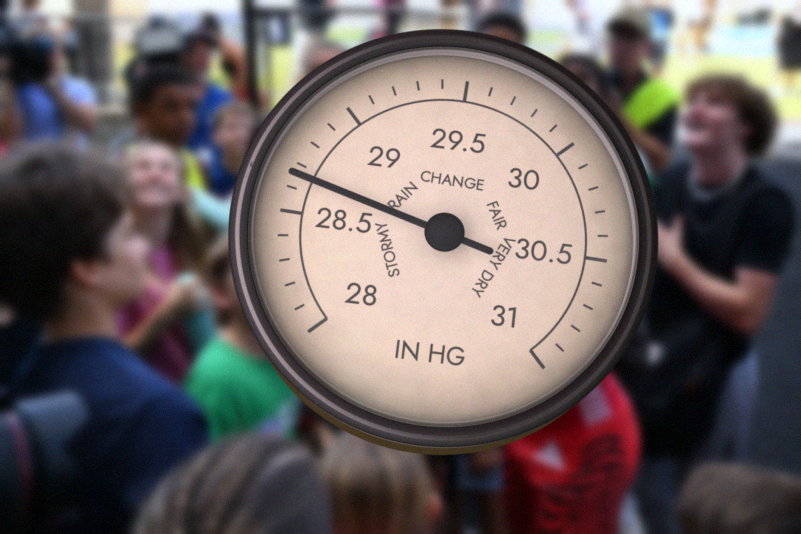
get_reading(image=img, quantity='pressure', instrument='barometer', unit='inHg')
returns 28.65 inHg
